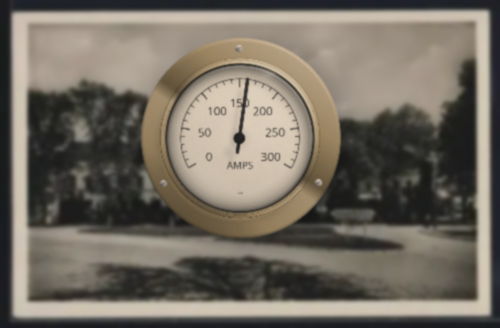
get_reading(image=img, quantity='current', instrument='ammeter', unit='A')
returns 160 A
